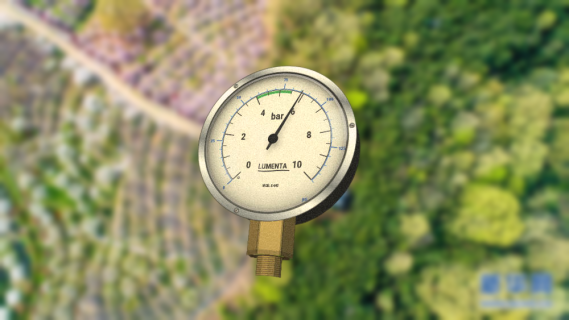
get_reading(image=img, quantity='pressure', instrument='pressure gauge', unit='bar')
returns 6 bar
